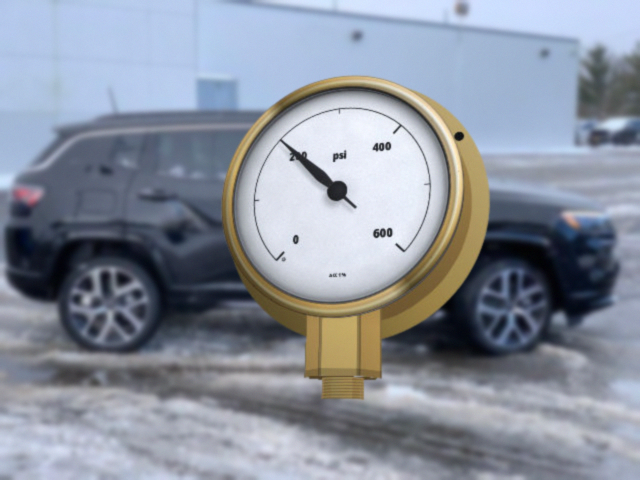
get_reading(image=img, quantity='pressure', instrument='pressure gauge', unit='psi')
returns 200 psi
